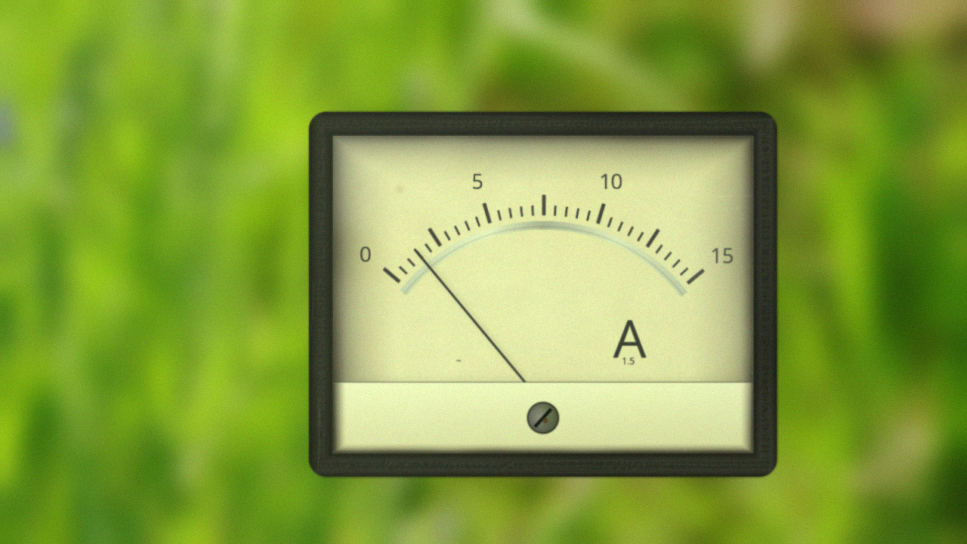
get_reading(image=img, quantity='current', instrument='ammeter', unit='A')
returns 1.5 A
